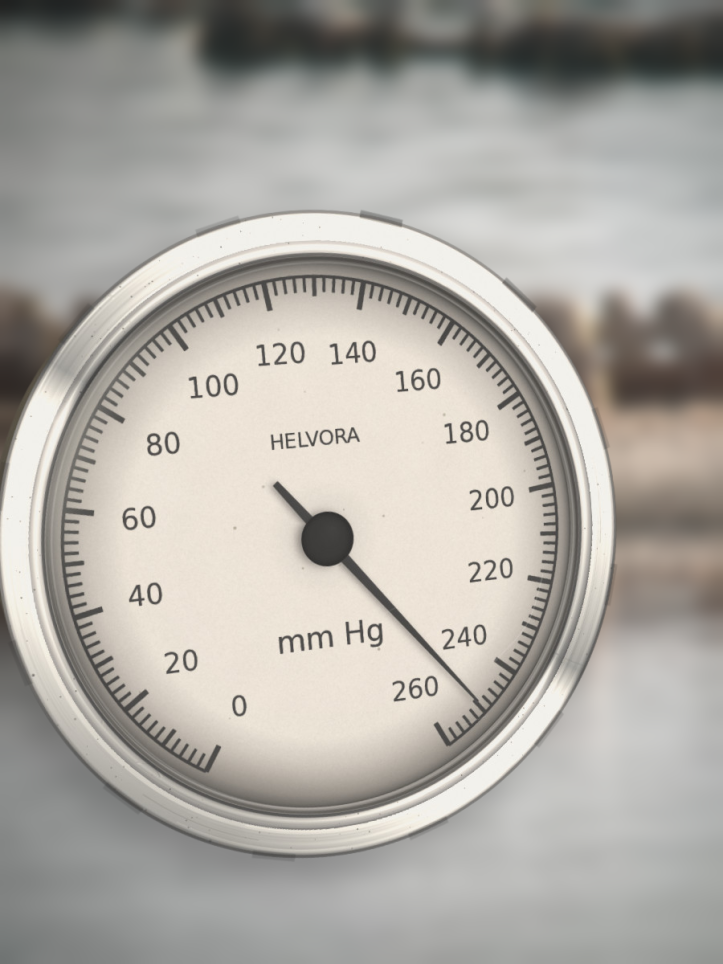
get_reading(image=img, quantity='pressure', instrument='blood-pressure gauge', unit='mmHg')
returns 250 mmHg
